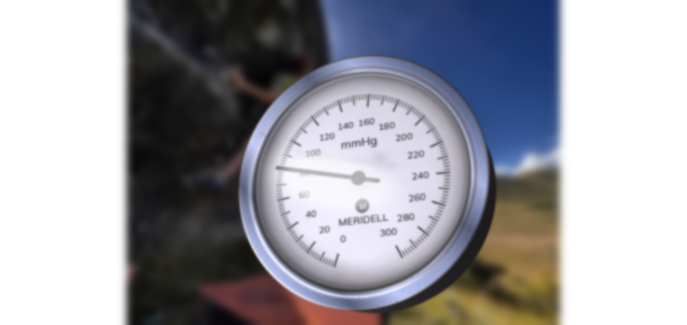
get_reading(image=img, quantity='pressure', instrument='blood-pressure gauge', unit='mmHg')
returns 80 mmHg
